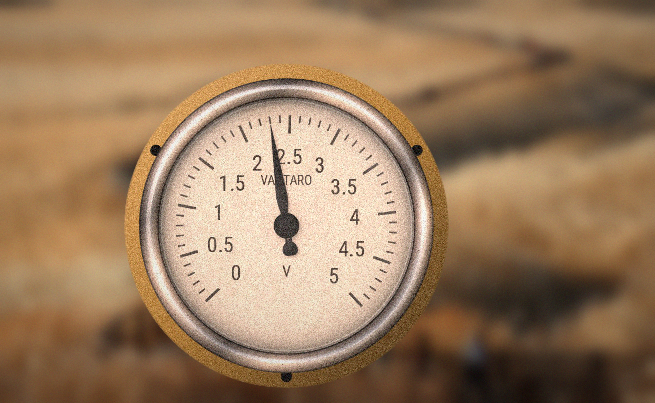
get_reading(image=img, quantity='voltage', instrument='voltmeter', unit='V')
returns 2.3 V
